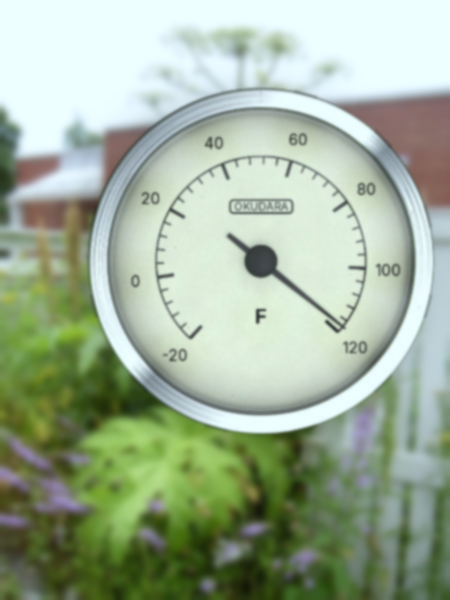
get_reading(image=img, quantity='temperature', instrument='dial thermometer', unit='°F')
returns 118 °F
